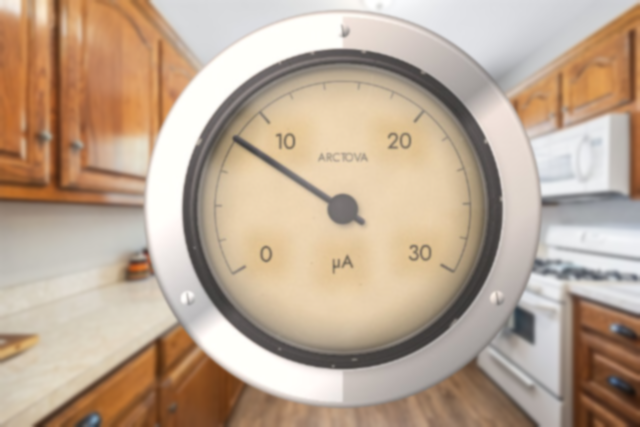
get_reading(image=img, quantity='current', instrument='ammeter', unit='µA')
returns 8 µA
